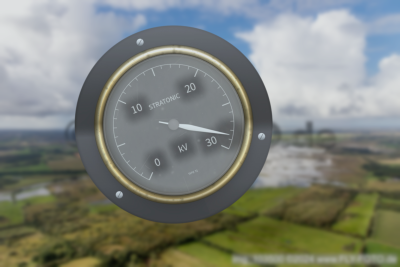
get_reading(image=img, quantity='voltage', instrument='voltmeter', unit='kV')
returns 28.5 kV
